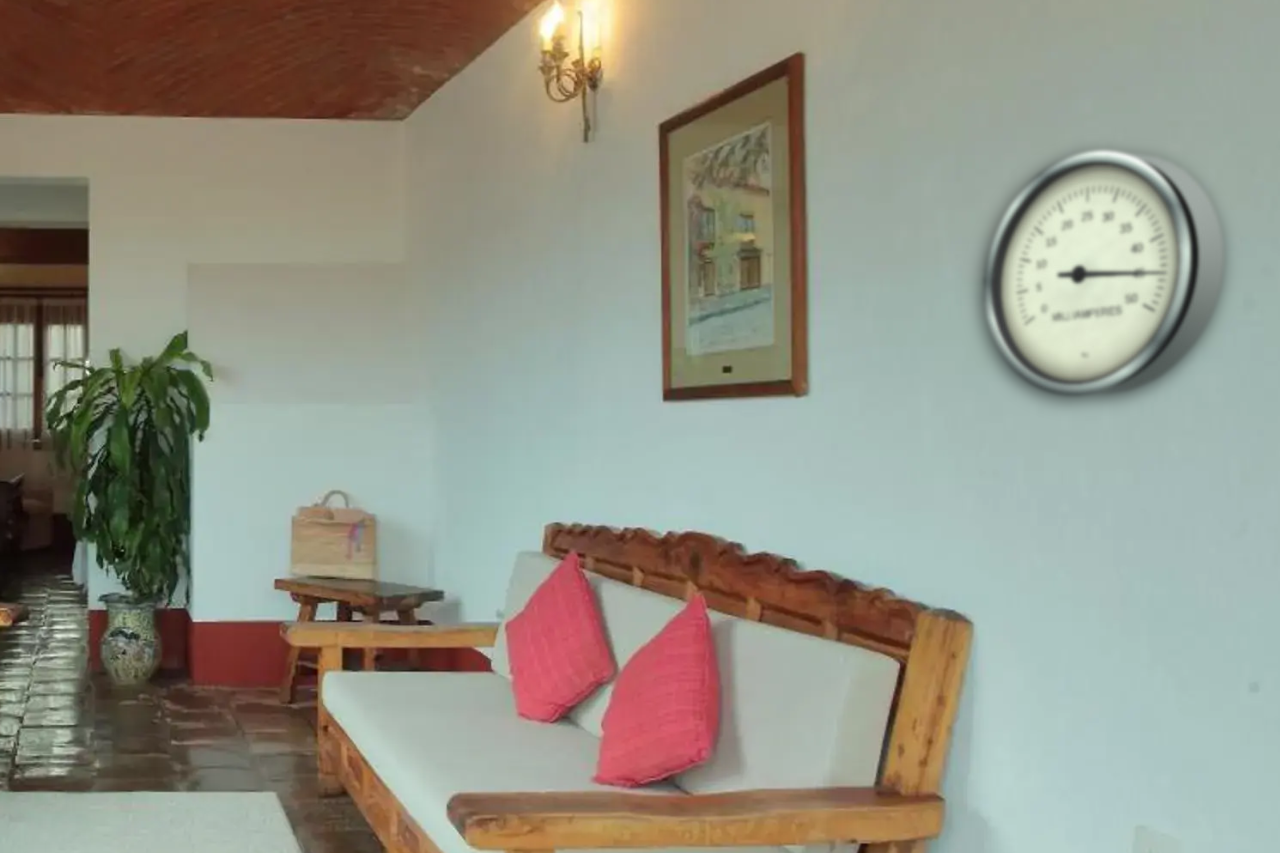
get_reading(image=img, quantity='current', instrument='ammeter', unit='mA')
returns 45 mA
